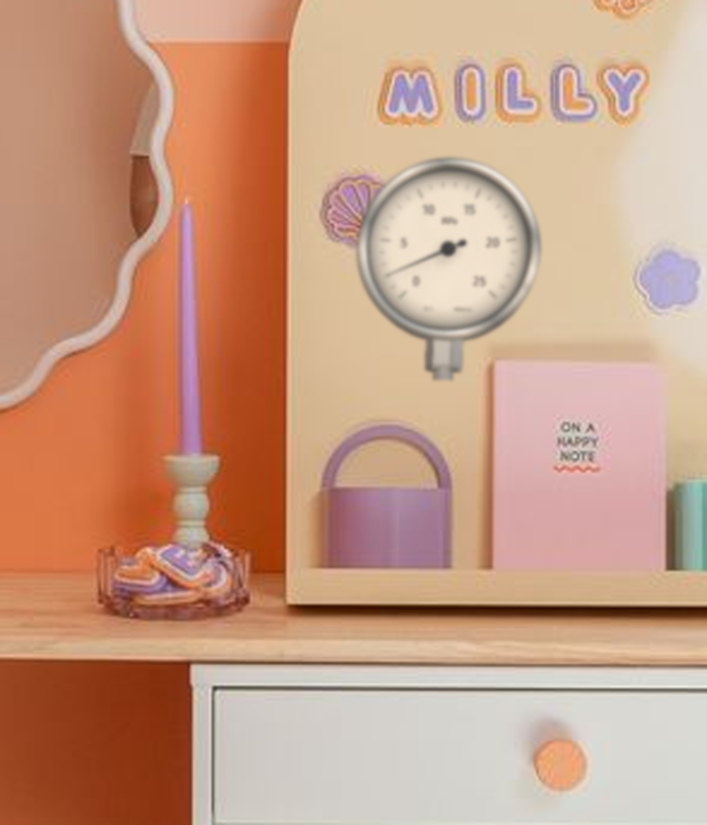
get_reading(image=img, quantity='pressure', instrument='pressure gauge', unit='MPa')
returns 2 MPa
